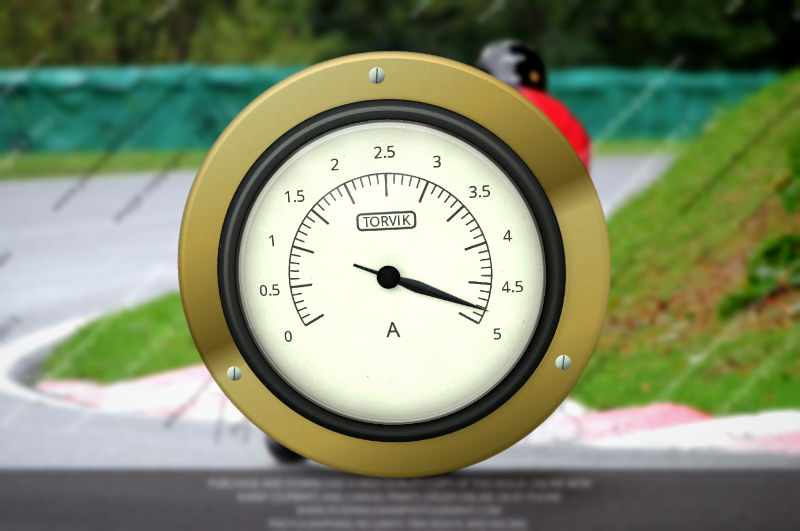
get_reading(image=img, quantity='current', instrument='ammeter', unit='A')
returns 4.8 A
